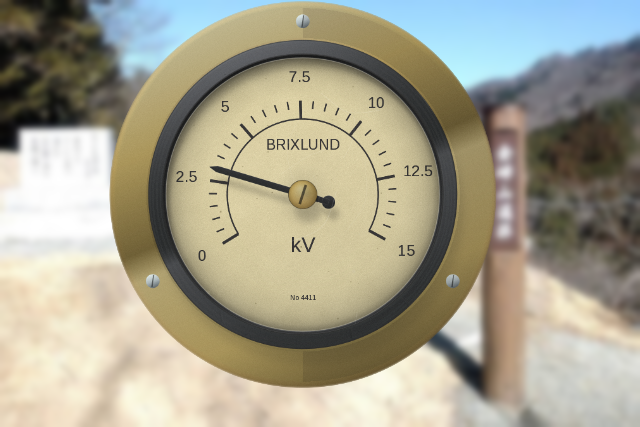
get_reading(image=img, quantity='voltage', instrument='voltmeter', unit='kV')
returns 3 kV
